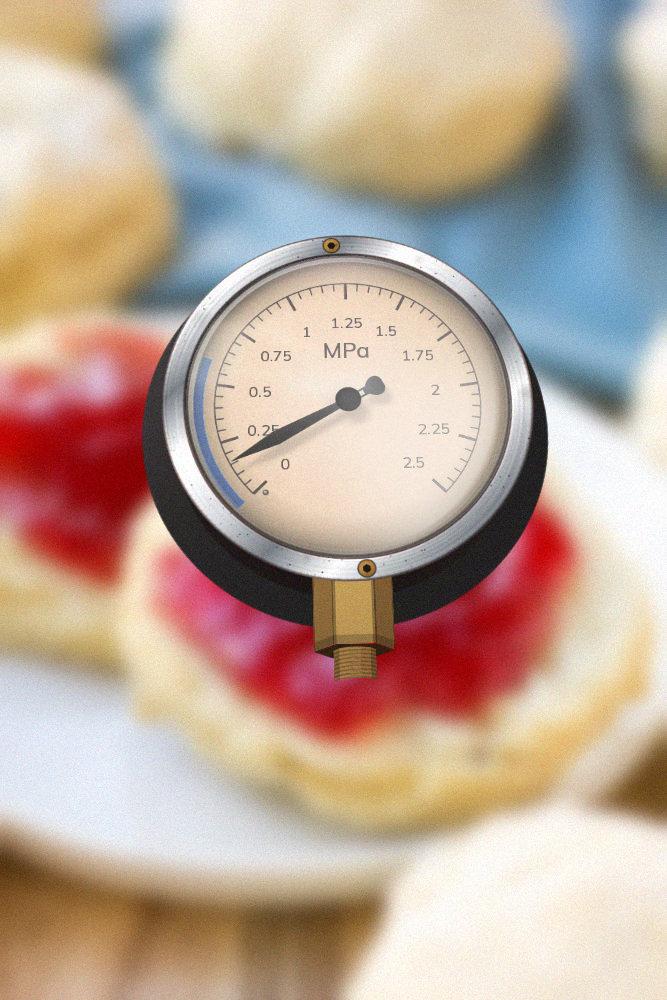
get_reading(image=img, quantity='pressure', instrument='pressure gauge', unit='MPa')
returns 0.15 MPa
